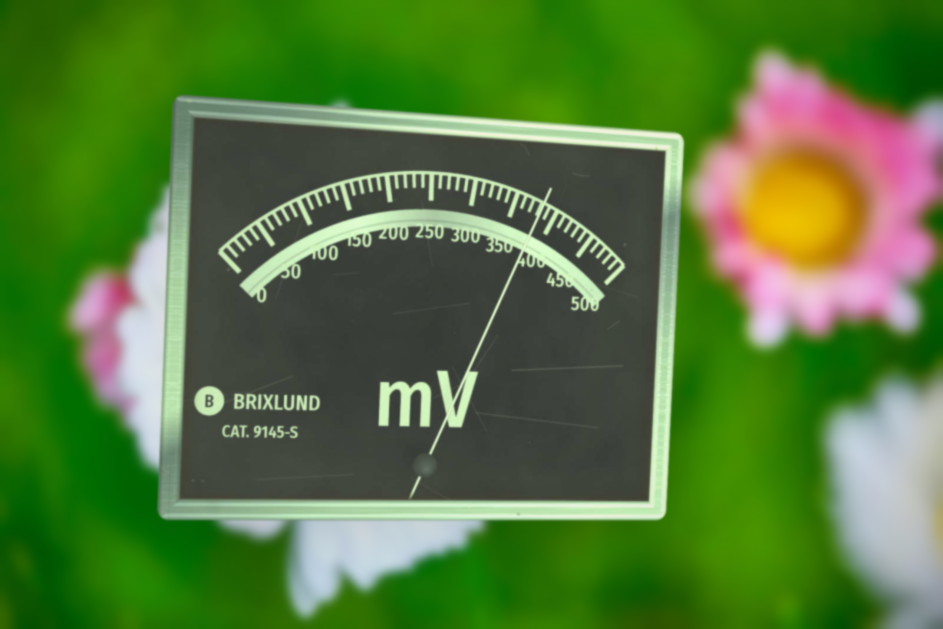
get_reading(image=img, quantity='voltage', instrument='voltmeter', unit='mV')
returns 380 mV
